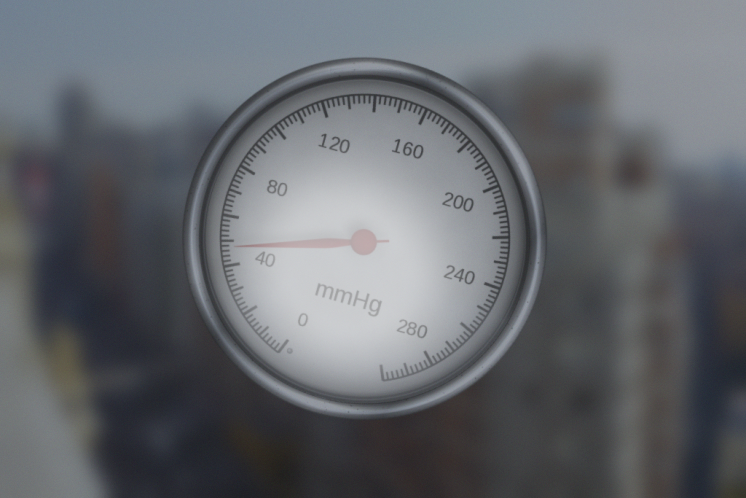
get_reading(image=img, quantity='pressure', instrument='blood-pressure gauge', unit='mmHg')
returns 48 mmHg
